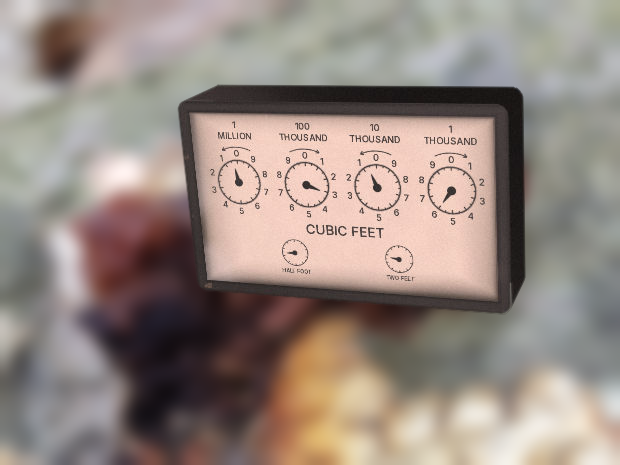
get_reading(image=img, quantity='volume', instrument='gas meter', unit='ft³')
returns 30600 ft³
